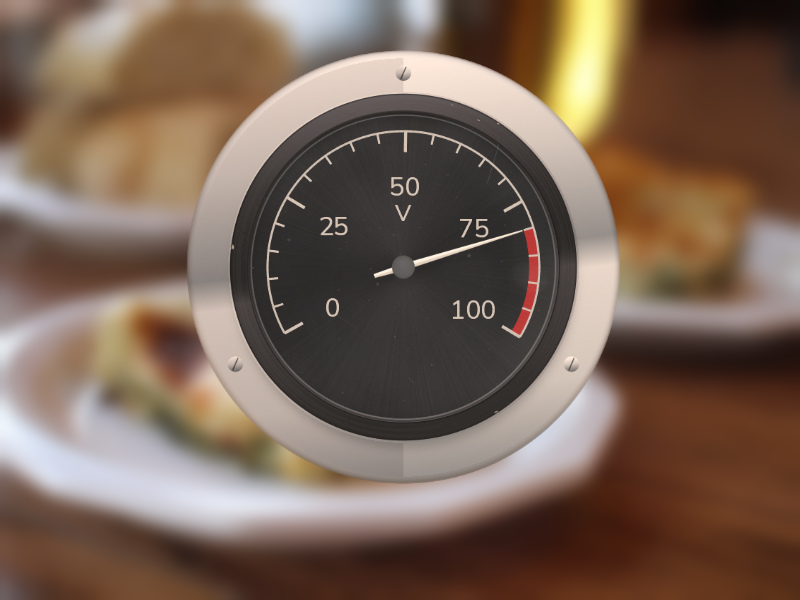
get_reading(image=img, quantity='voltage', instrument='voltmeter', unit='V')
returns 80 V
